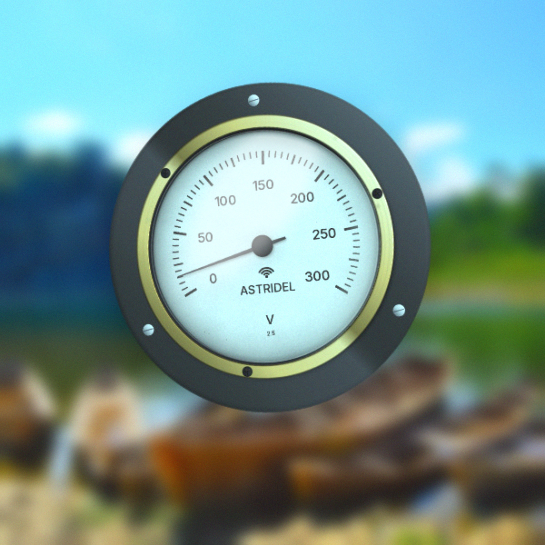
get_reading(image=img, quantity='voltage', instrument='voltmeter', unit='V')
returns 15 V
